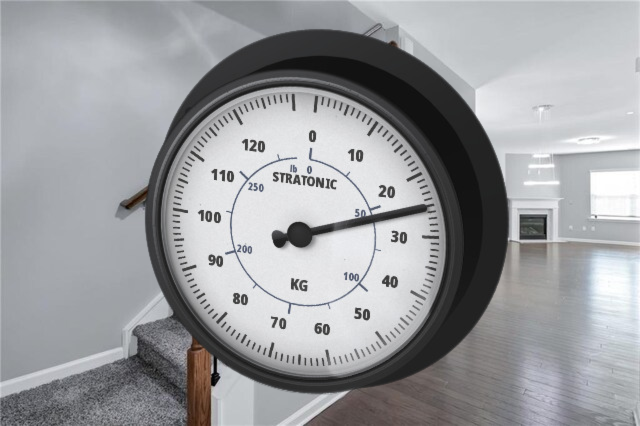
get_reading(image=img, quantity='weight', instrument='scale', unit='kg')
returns 25 kg
